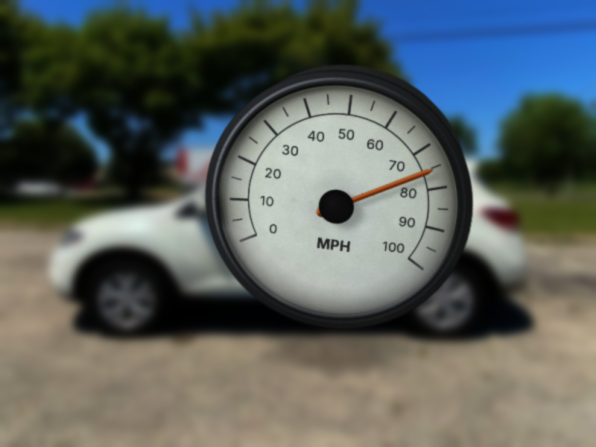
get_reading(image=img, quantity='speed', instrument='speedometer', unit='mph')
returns 75 mph
